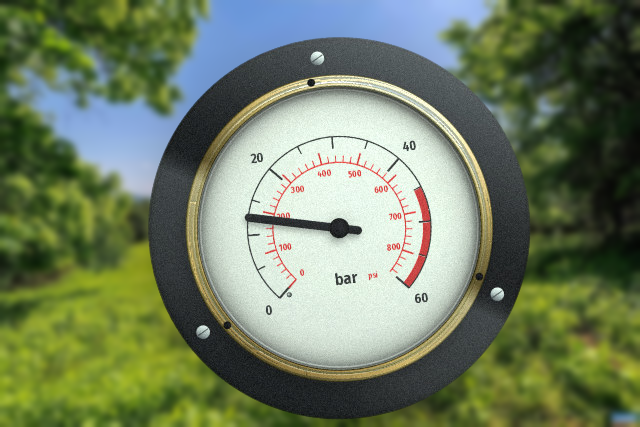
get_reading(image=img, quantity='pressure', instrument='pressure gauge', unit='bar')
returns 12.5 bar
